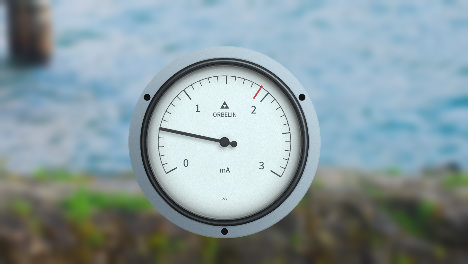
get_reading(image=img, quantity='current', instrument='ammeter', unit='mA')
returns 0.5 mA
